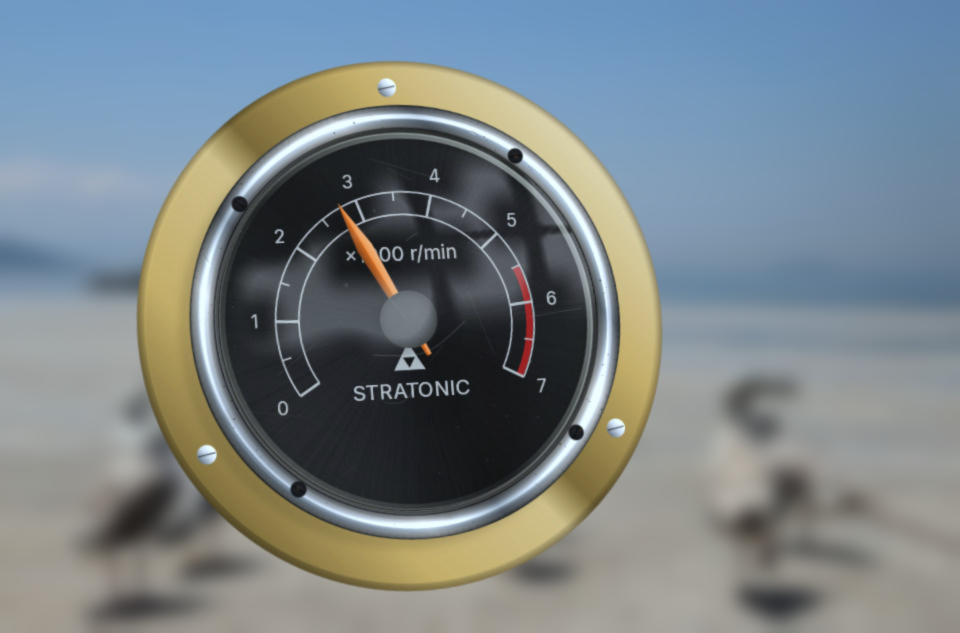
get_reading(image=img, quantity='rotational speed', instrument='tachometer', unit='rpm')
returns 2750 rpm
